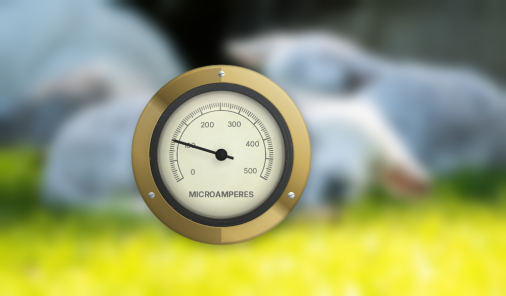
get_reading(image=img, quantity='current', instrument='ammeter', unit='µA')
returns 100 µA
